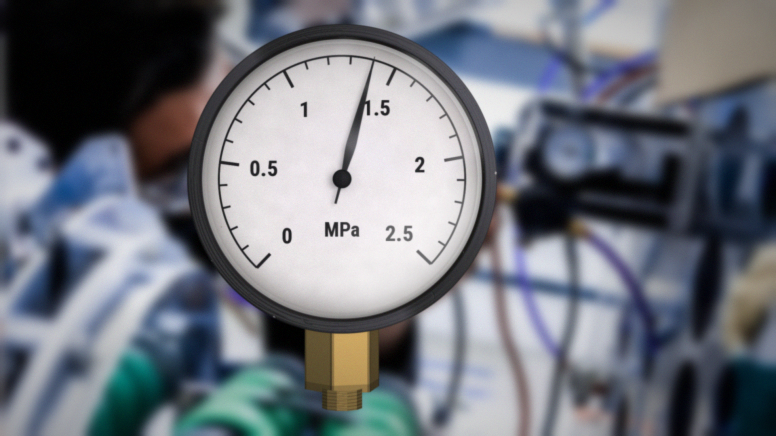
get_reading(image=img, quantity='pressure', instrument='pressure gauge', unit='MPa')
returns 1.4 MPa
